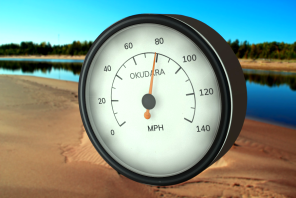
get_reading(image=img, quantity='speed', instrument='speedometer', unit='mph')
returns 80 mph
